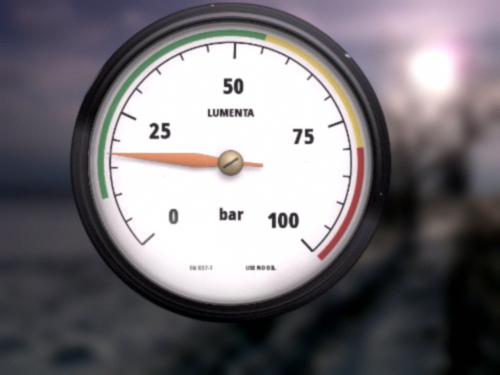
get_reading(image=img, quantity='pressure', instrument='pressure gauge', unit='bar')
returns 17.5 bar
